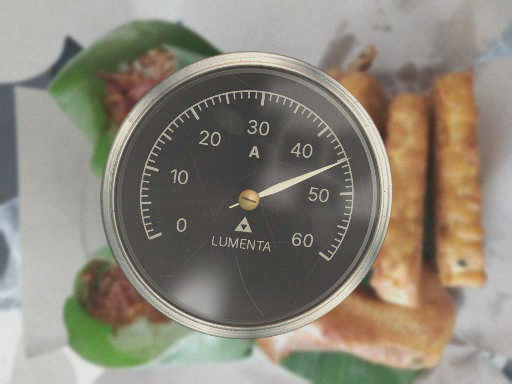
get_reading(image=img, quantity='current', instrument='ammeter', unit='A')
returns 45 A
